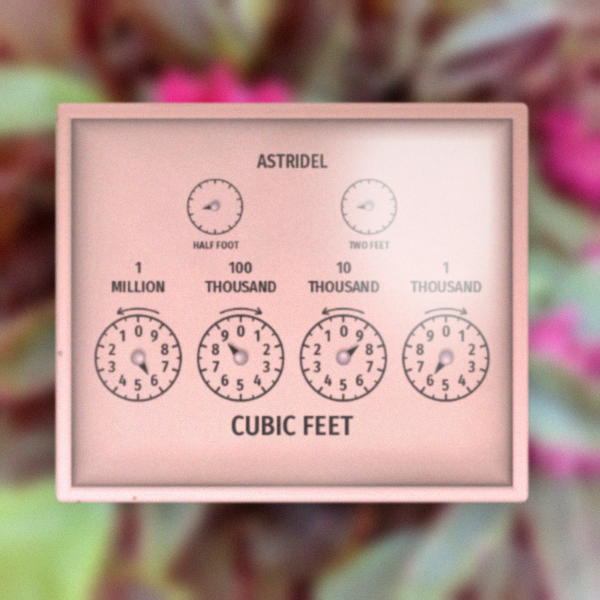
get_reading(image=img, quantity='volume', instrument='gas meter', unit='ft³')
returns 588600 ft³
